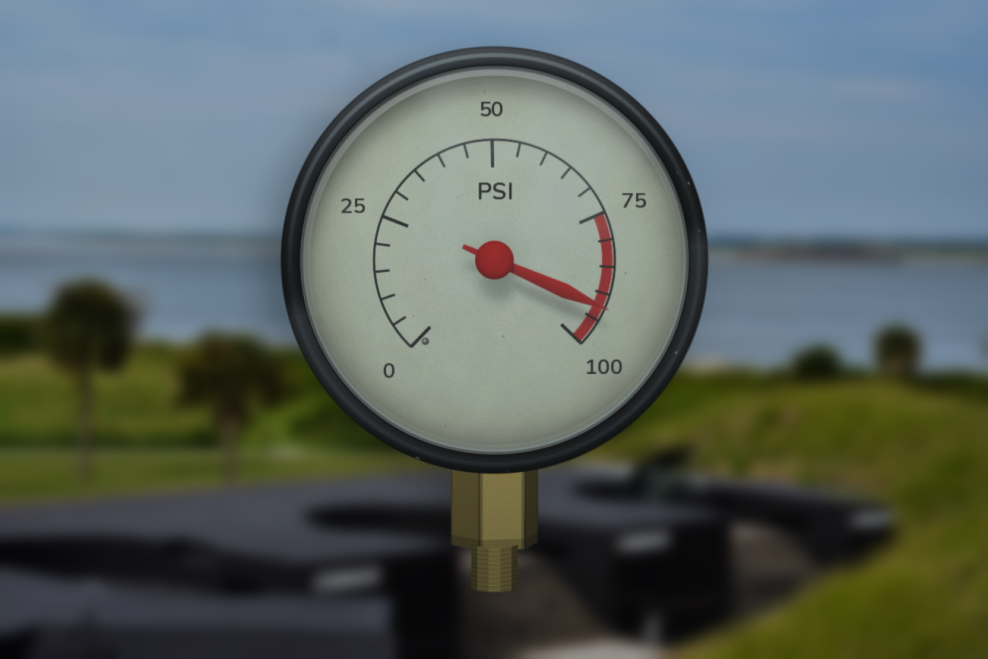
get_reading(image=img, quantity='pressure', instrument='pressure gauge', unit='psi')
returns 92.5 psi
